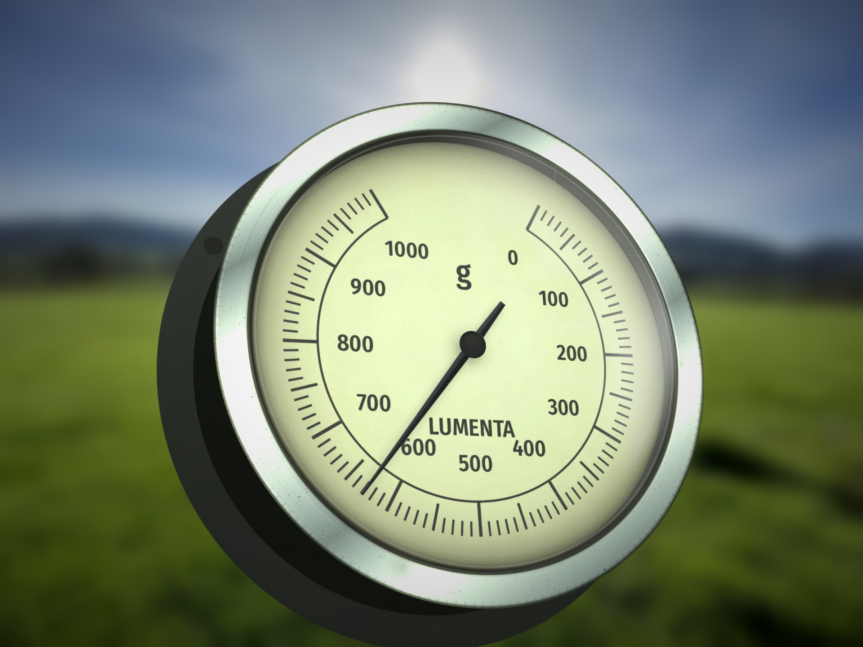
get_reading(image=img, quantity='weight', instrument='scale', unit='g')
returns 630 g
